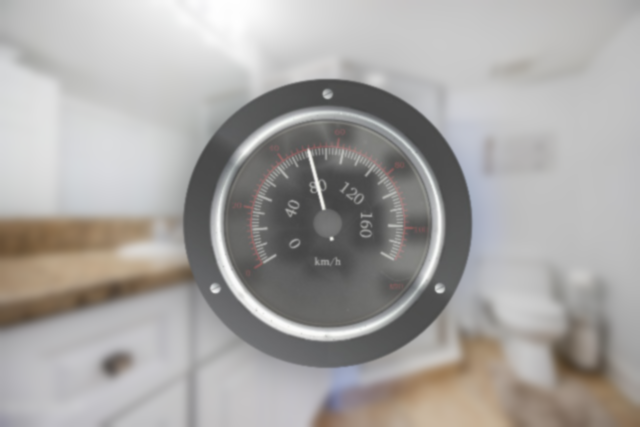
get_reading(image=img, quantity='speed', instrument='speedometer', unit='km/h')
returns 80 km/h
